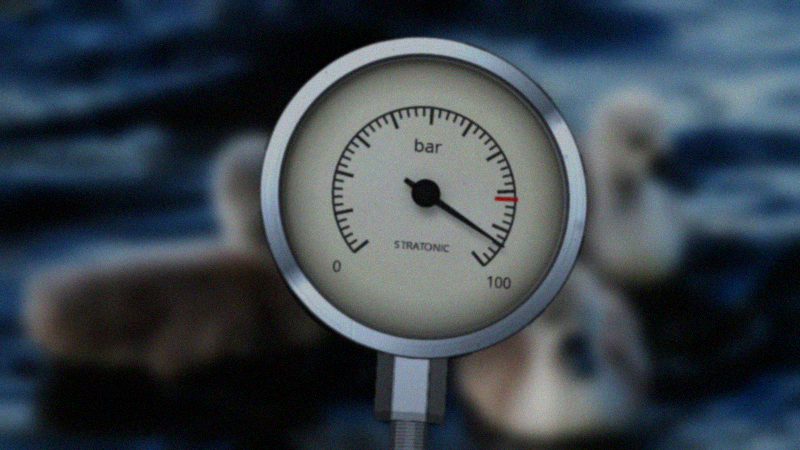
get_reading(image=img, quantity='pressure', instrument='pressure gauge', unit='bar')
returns 94 bar
